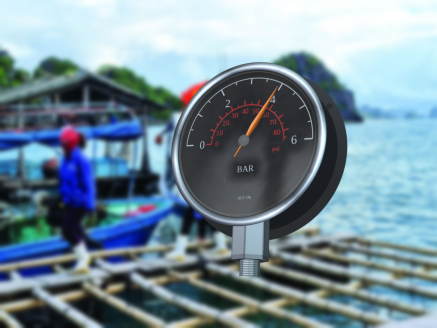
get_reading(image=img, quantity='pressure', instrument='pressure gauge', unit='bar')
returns 4 bar
